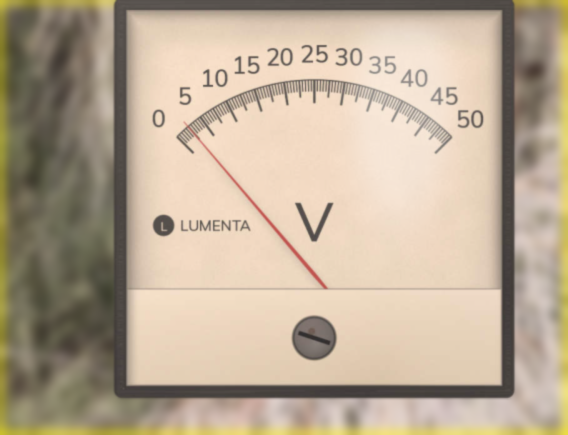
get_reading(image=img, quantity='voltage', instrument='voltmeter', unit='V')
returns 2.5 V
